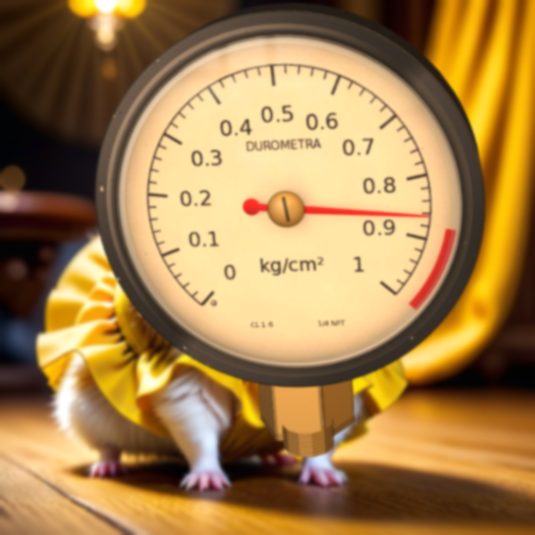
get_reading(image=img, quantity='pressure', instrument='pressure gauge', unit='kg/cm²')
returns 0.86 kg/cm²
